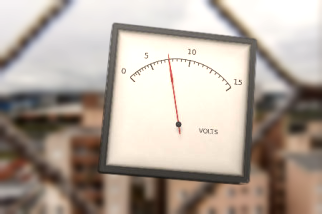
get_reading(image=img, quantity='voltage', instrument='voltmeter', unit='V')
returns 7.5 V
